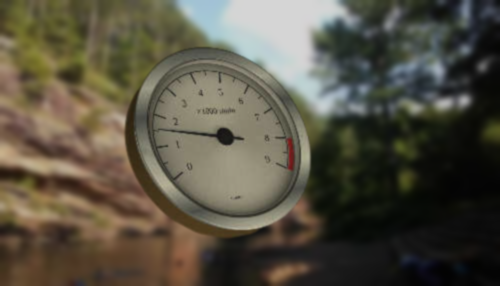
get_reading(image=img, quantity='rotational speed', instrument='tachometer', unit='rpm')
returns 1500 rpm
